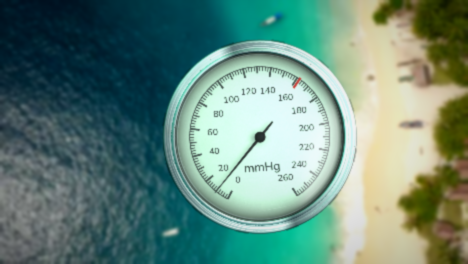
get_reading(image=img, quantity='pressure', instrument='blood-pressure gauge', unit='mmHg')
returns 10 mmHg
